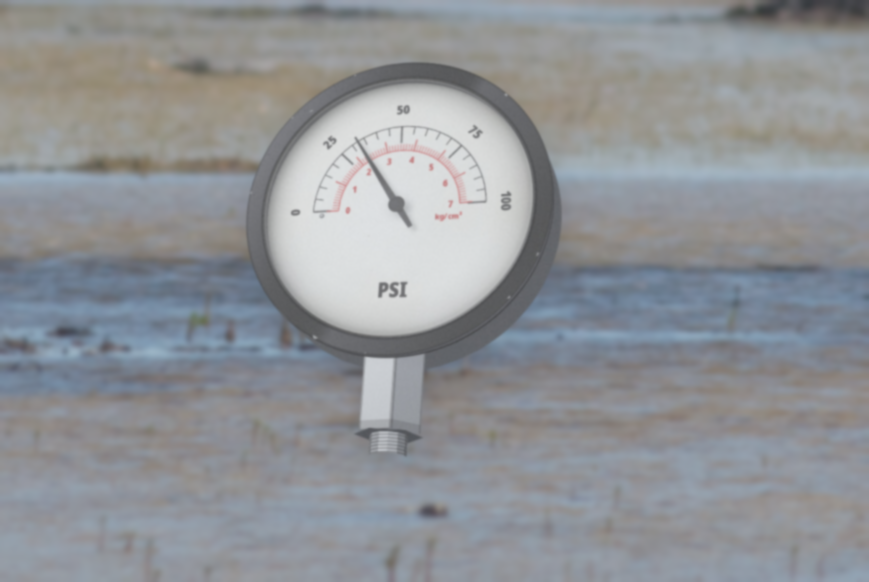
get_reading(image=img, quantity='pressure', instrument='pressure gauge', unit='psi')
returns 32.5 psi
